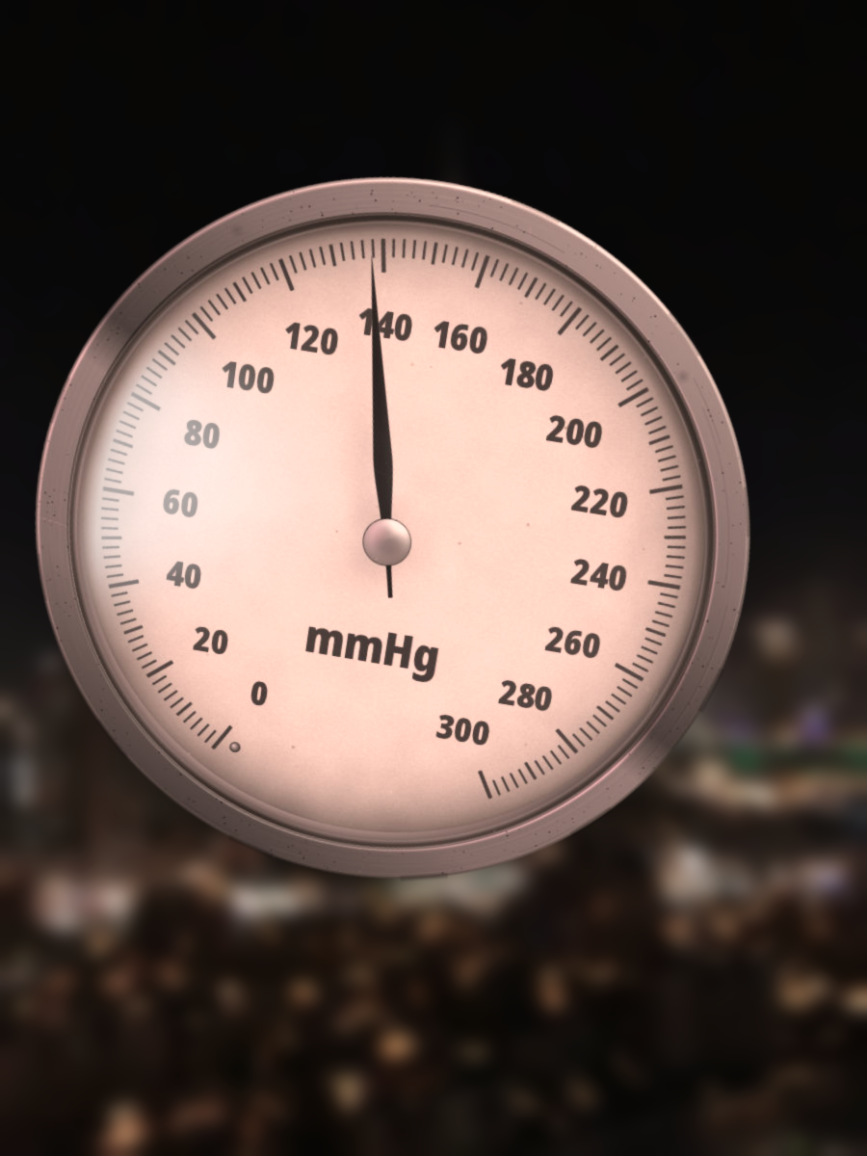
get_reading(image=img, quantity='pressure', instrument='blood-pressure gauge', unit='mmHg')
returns 138 mmHg
